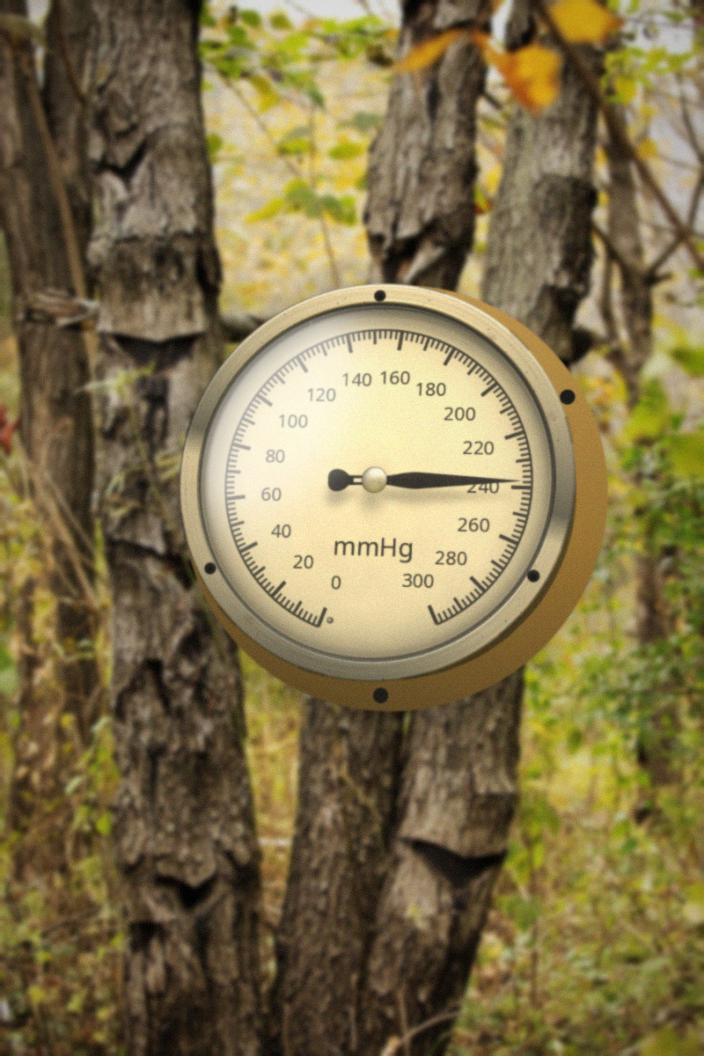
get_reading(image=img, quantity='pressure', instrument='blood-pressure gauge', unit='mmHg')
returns 238 mmHg
